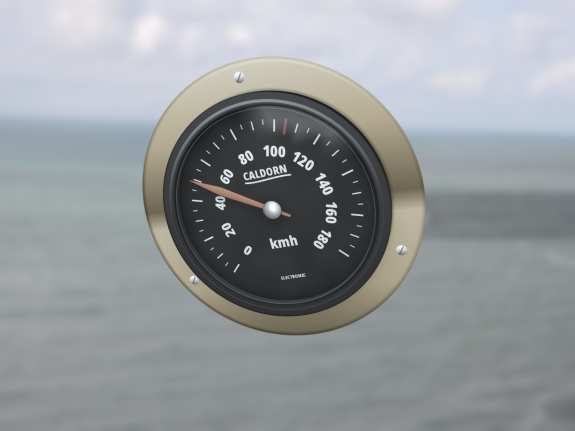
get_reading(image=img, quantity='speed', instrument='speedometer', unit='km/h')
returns 50 km/h
